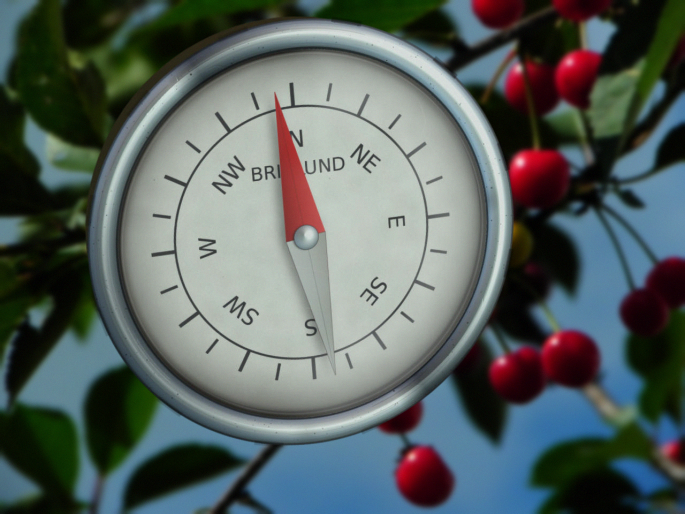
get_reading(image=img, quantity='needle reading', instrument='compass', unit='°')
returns 352.5 °
